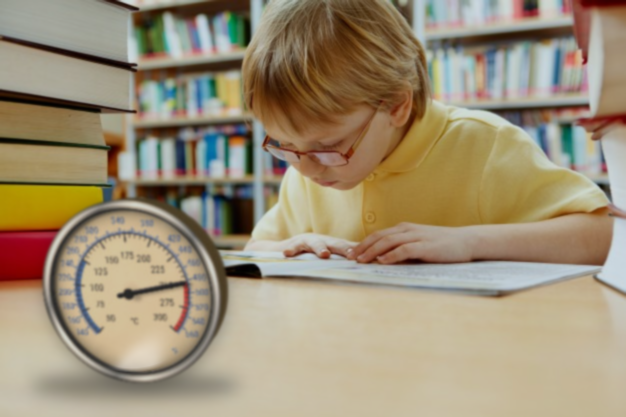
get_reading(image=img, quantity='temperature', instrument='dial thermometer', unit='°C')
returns 250 °C
